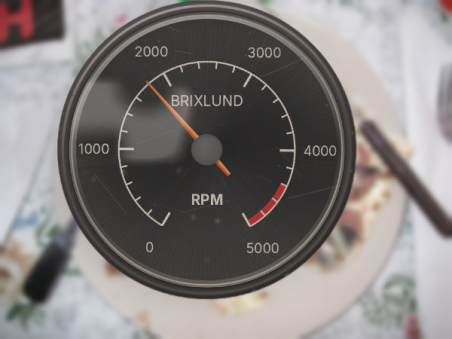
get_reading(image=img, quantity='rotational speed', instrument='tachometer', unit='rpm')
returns 1800 rpm
